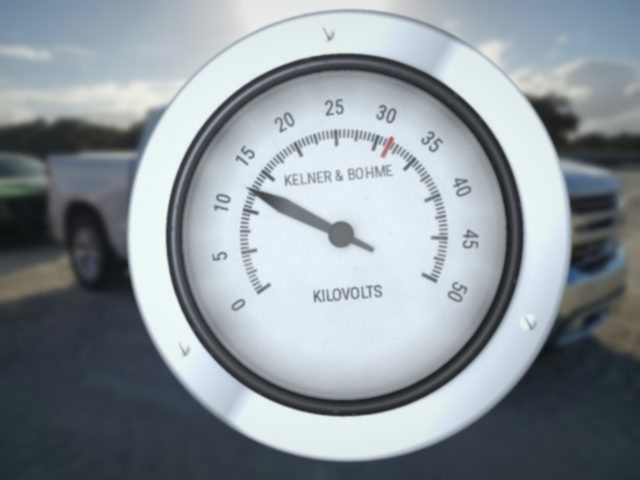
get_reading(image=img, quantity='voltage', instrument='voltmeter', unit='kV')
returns 12.5 kV
